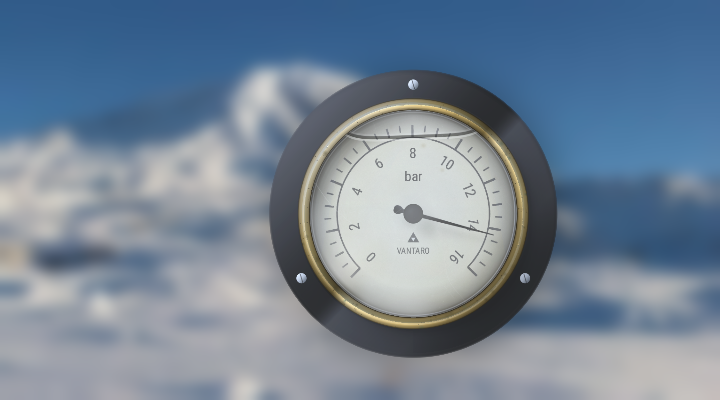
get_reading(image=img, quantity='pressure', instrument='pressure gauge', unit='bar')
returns 14.25 bar
